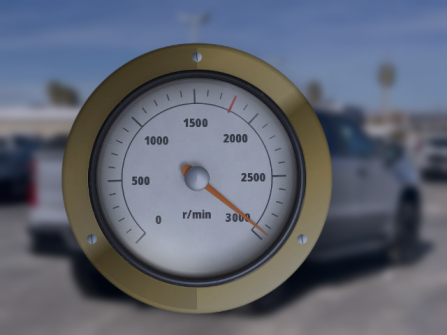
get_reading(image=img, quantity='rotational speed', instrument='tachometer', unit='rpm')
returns 2950 rpm
